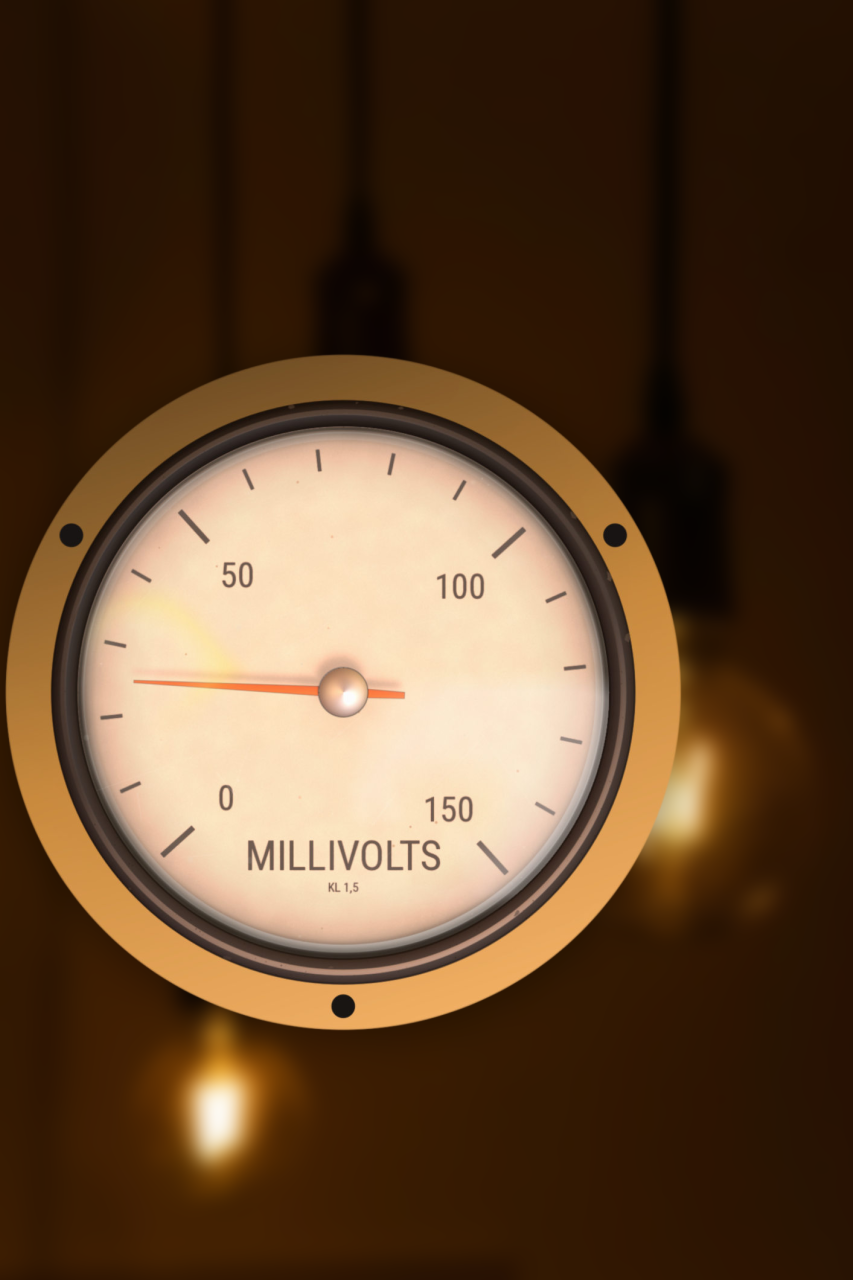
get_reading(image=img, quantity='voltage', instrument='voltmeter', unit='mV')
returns 25 mV
